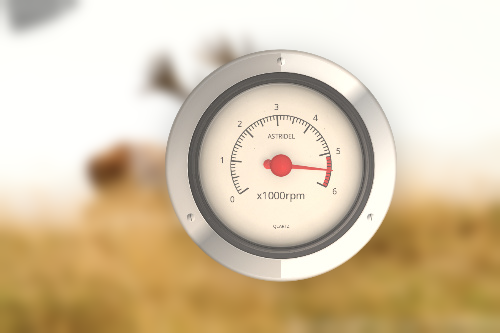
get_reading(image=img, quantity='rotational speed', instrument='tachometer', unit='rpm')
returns 5500 rpm
